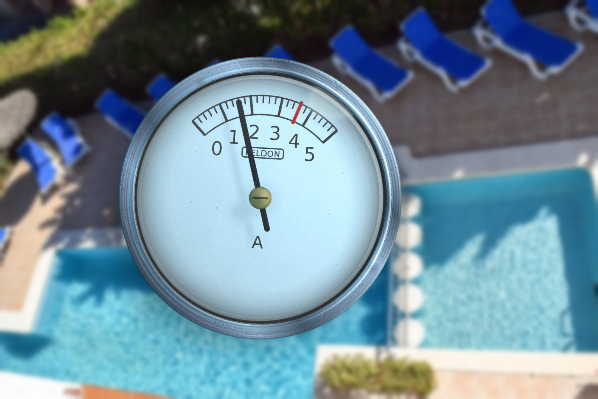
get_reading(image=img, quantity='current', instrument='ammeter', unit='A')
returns 1.6 A
